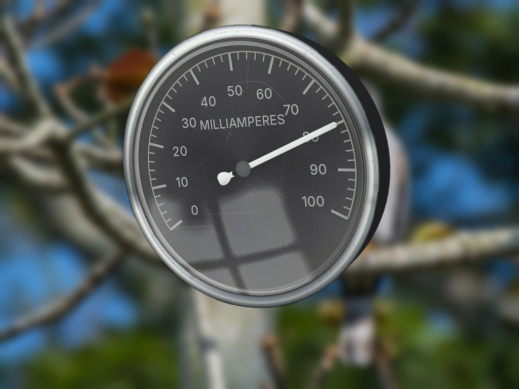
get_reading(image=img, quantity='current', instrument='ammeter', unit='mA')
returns 80 mA
